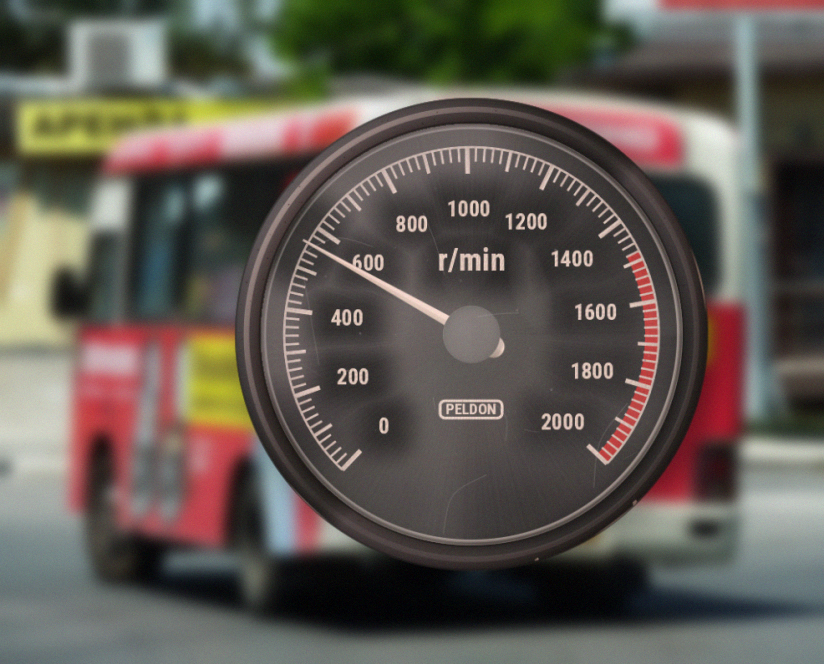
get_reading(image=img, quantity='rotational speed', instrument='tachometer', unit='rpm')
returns 560 rpm
